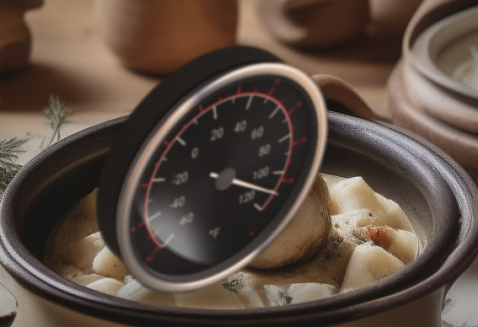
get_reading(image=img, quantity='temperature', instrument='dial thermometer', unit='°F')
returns 110 °F
